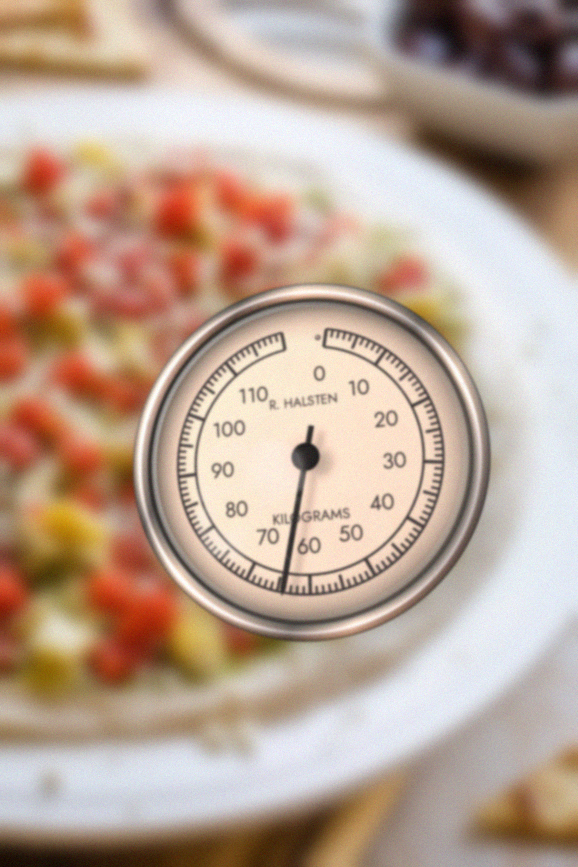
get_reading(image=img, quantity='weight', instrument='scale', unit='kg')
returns 64 kg
